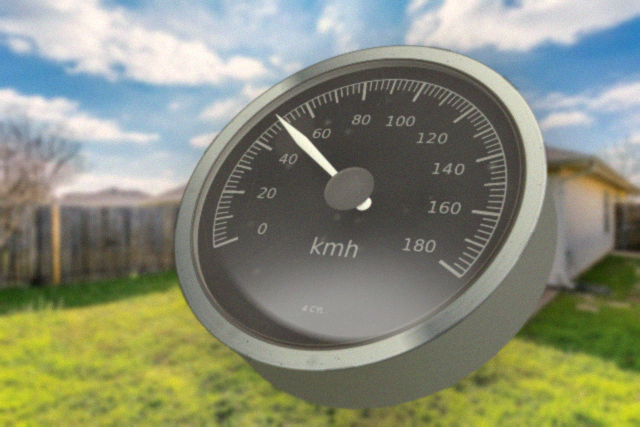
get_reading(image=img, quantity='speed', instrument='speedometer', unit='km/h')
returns 50 km/h
